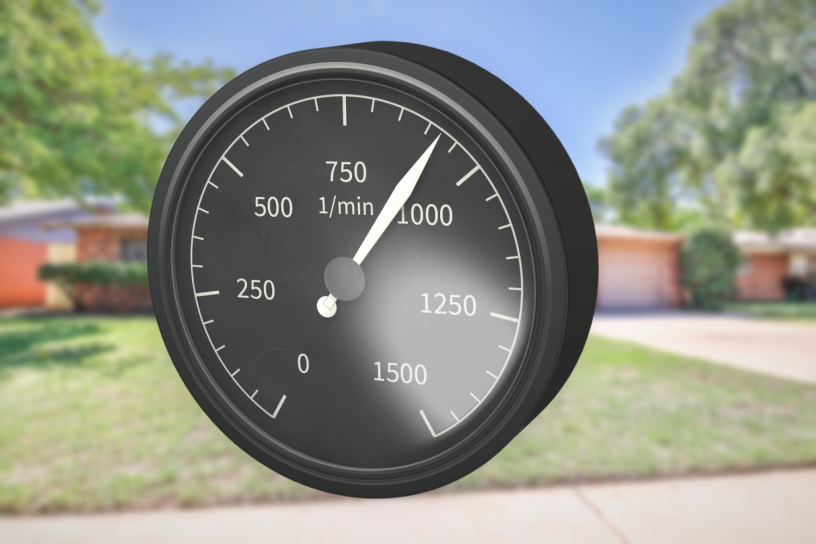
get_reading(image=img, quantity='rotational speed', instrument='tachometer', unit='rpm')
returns 925 rpm
